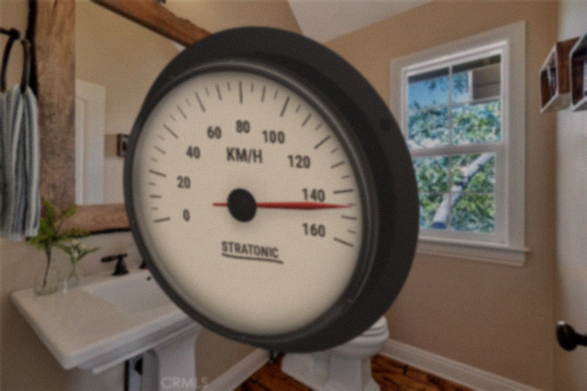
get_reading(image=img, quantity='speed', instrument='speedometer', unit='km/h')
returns 145 km/h
